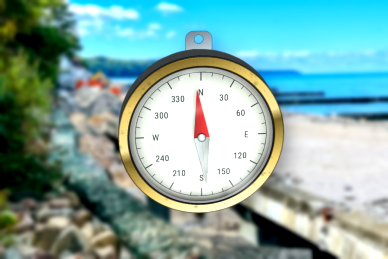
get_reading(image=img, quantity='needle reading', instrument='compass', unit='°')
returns 355 °
